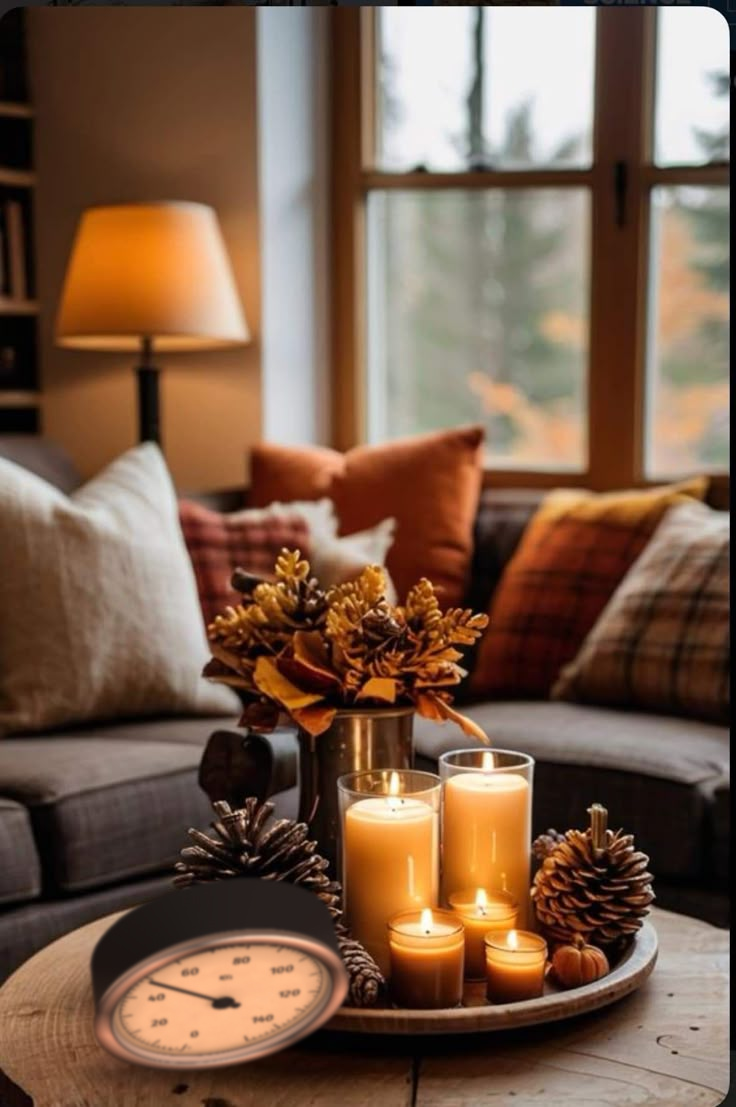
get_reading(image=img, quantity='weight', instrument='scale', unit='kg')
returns 50 kg
